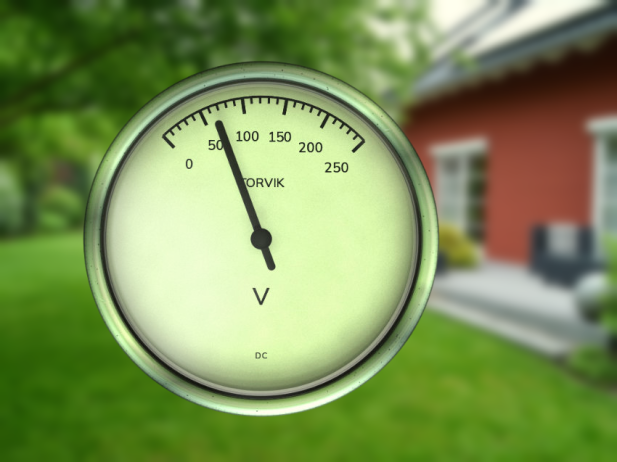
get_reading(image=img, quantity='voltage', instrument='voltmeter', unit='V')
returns 65 V
